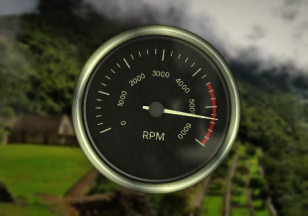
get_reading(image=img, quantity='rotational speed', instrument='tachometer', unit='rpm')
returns 5300 rpm
